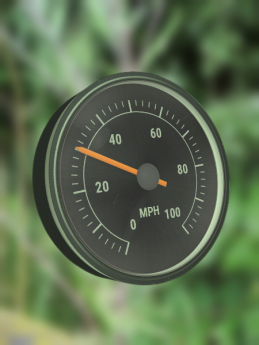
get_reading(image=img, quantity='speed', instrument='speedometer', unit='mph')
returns 30 mph
